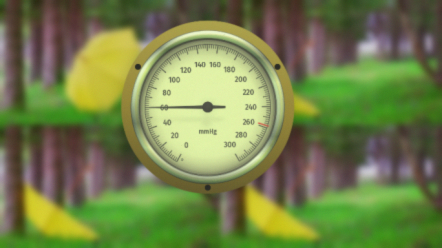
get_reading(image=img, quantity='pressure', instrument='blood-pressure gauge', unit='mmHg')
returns 60 mmHg
